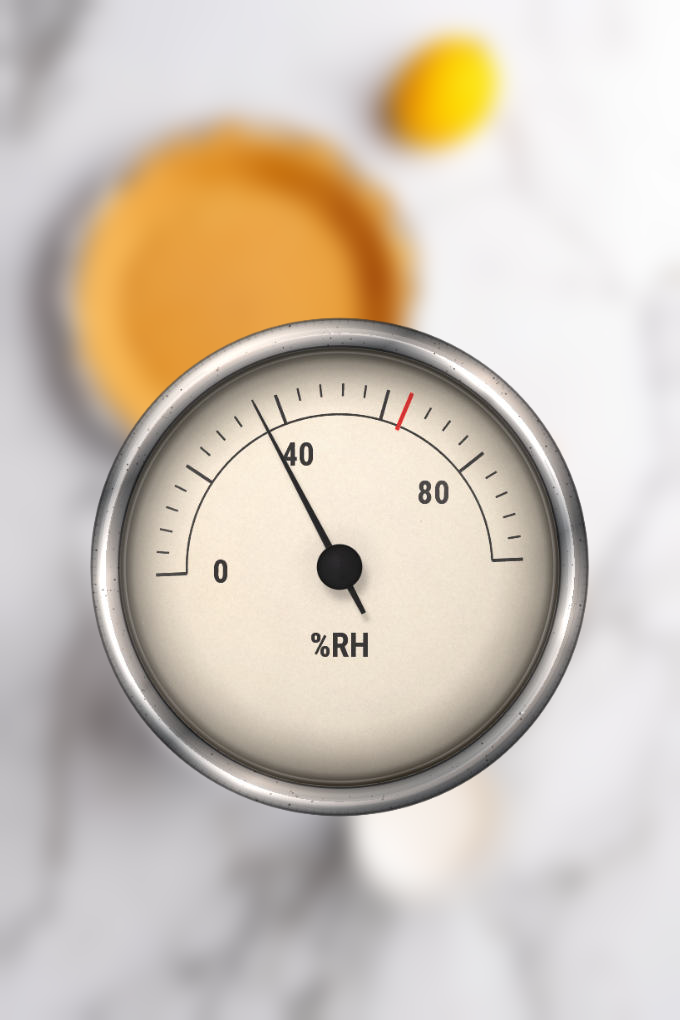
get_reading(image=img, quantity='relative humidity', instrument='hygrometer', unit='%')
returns 36 %
